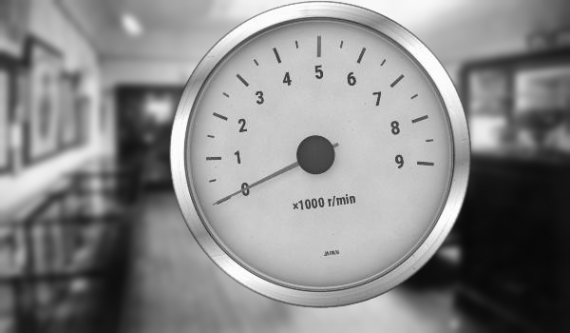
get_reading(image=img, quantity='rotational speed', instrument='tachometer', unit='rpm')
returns 0 rpm
